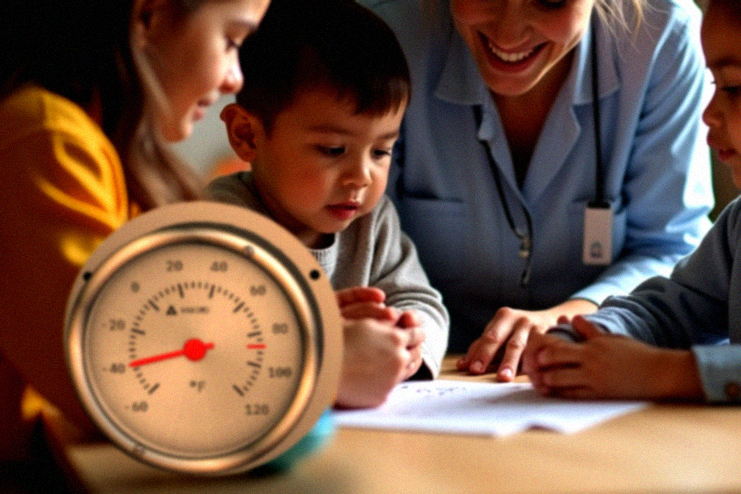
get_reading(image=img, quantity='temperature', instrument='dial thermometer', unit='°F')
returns -40 °F
